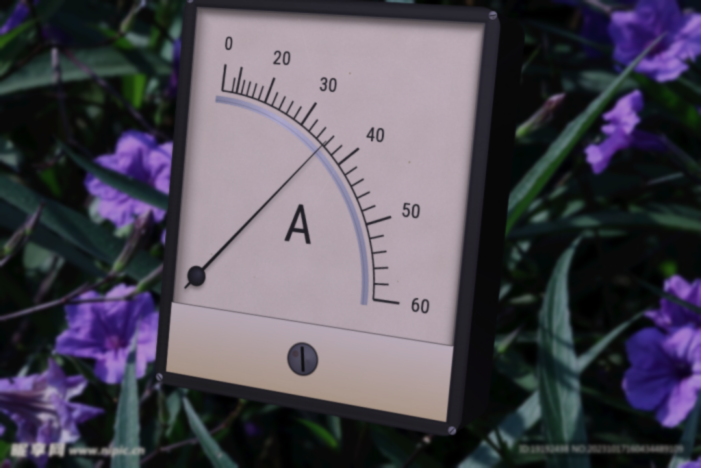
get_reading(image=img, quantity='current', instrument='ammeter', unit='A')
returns 36 A
